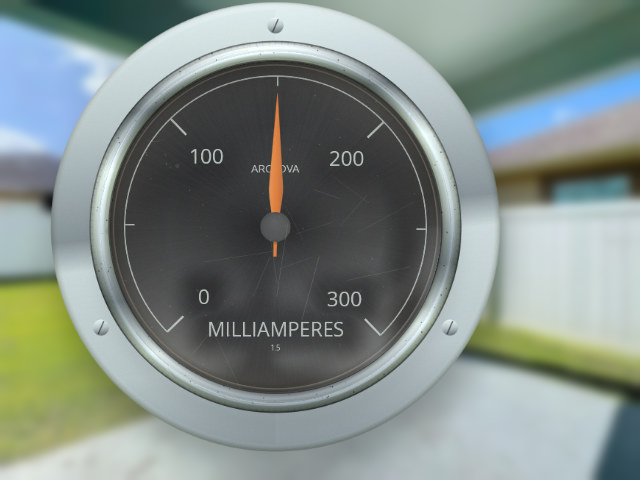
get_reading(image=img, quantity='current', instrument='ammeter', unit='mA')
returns 150 mA
